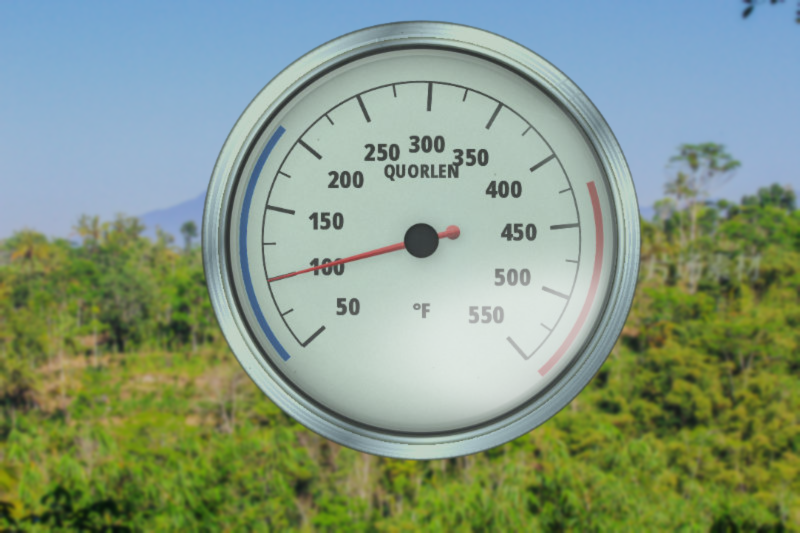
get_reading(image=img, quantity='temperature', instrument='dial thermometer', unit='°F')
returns 100 °F
